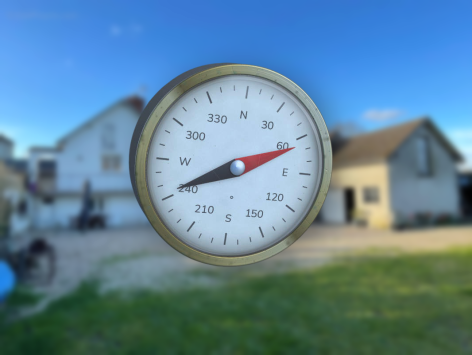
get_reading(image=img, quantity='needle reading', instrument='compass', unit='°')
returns 65 °
